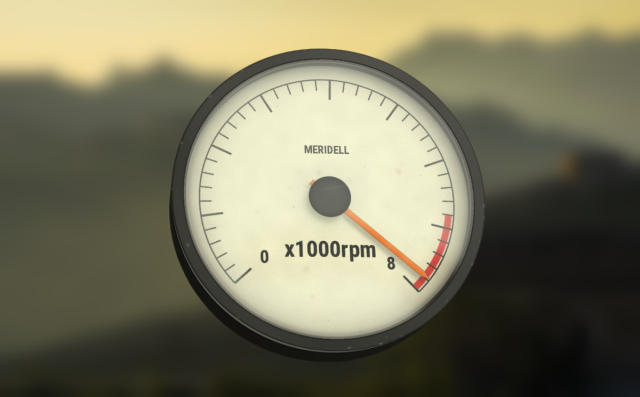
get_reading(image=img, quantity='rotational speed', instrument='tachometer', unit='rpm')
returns 7800 rpm
